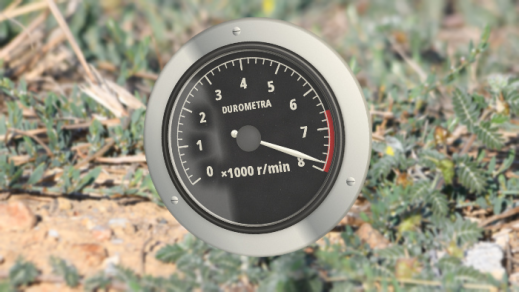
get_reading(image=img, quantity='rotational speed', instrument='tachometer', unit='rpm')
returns 7800 rpm
